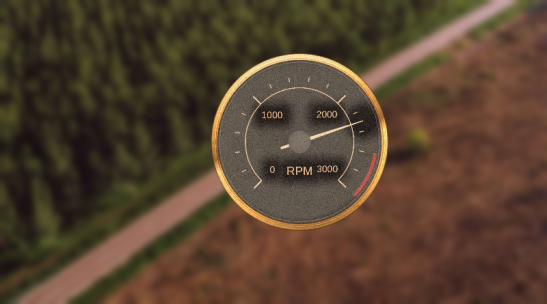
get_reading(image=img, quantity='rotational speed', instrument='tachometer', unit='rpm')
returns 2300 rpm
